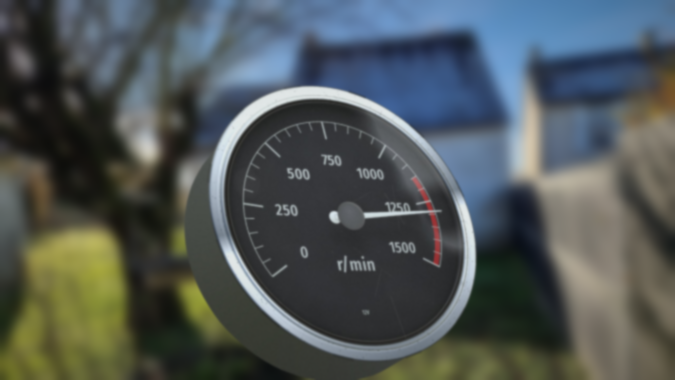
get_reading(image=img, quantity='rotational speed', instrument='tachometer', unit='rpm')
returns 1300 rpm
